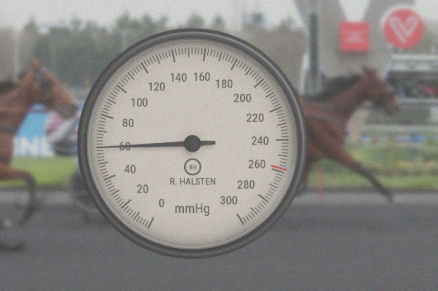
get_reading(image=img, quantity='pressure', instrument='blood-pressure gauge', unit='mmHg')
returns 60 mmHg
